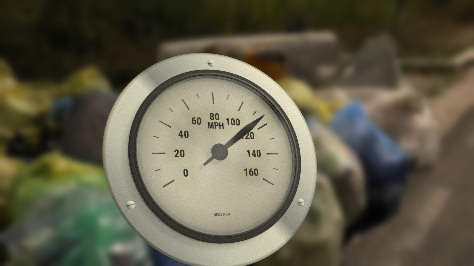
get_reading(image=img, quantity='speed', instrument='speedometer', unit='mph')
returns 115 mph
